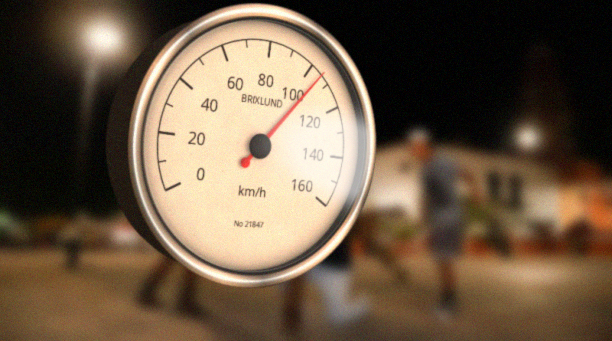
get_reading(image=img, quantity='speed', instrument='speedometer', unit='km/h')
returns 105 km/h
